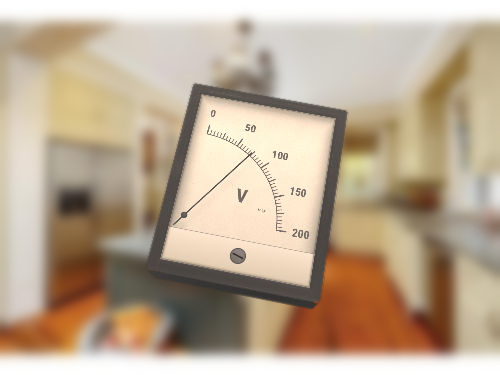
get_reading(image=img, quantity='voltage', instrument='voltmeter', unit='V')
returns 75 V
